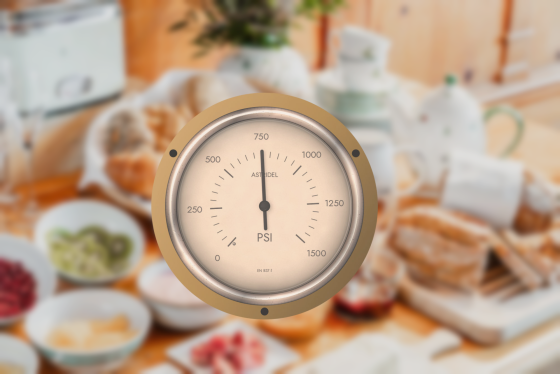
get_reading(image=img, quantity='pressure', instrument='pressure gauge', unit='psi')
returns 750 psi
